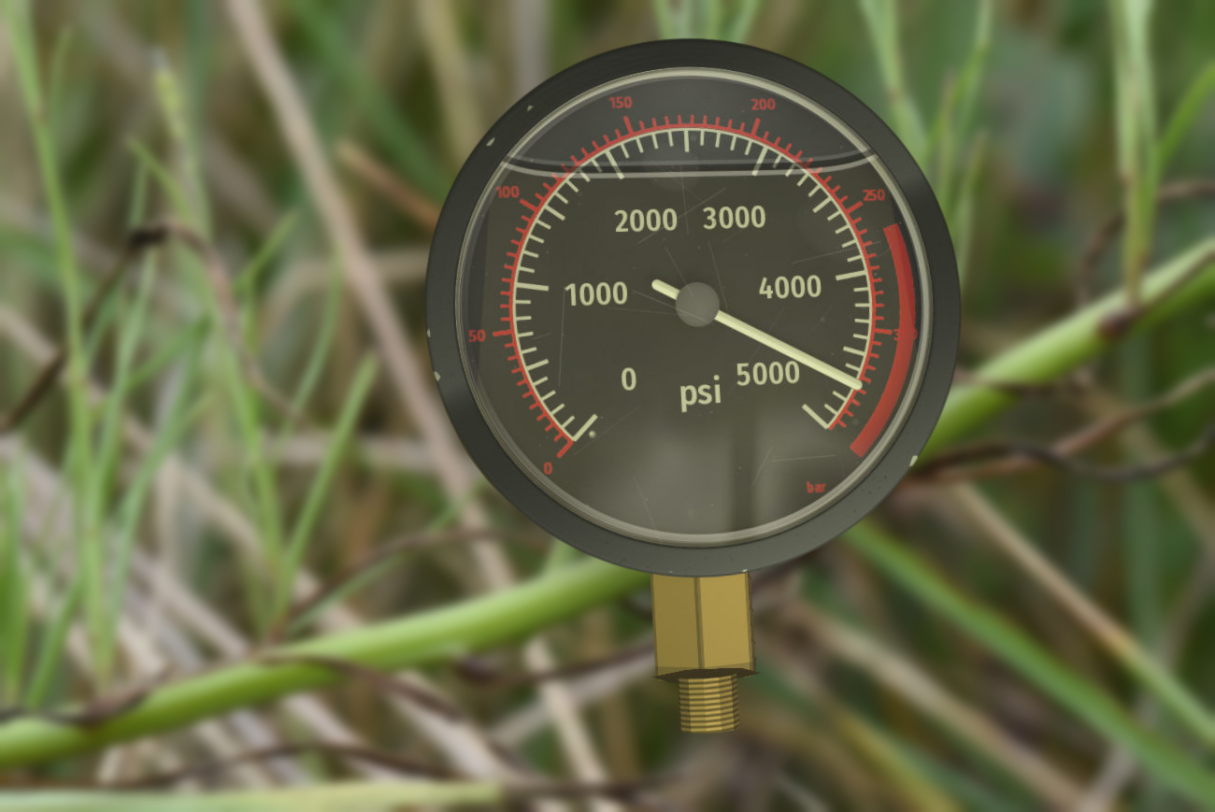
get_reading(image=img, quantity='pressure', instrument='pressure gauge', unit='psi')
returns 4700 psi
